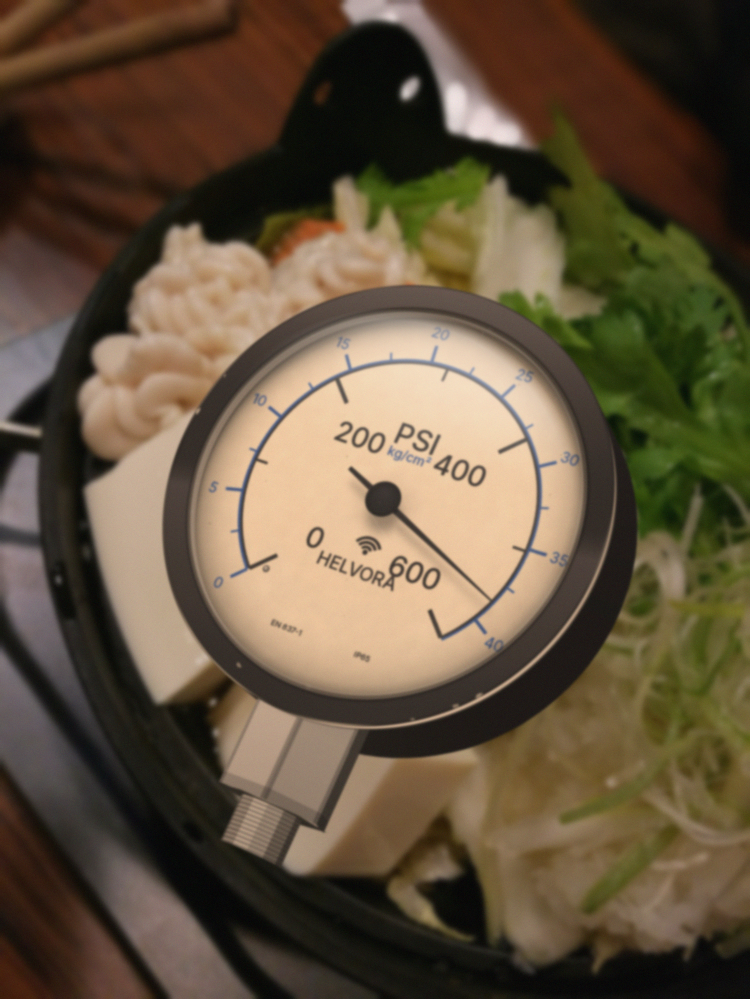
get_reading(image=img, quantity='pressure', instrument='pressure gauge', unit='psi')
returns 550 psi
